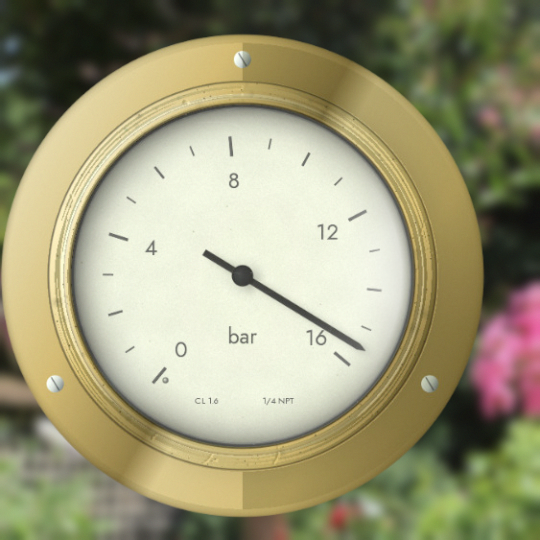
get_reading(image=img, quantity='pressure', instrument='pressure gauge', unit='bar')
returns 15.5 bar
